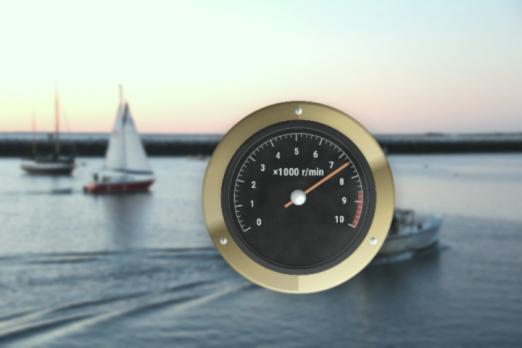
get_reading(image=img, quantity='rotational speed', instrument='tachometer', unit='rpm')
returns 7400 rpm
